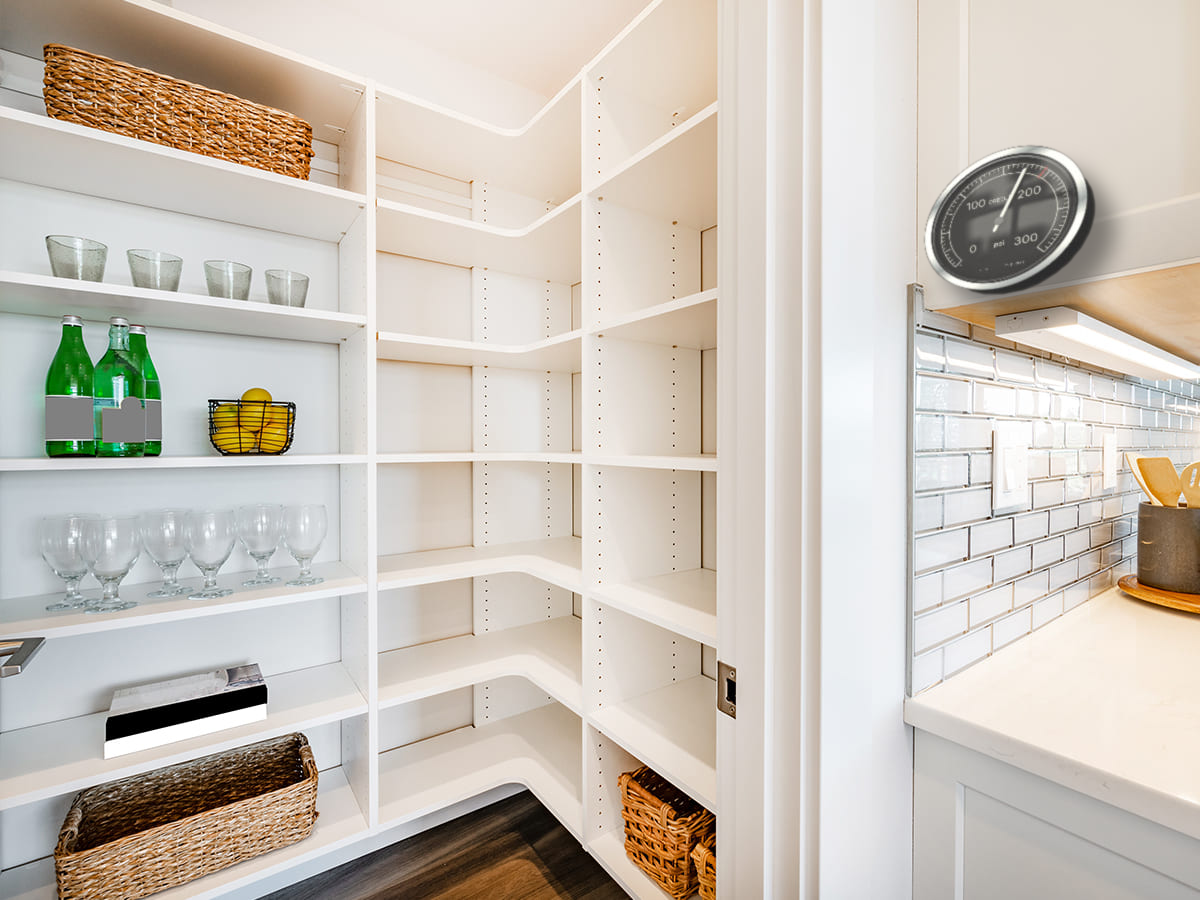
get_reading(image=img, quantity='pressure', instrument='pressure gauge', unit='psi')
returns 175 psi
